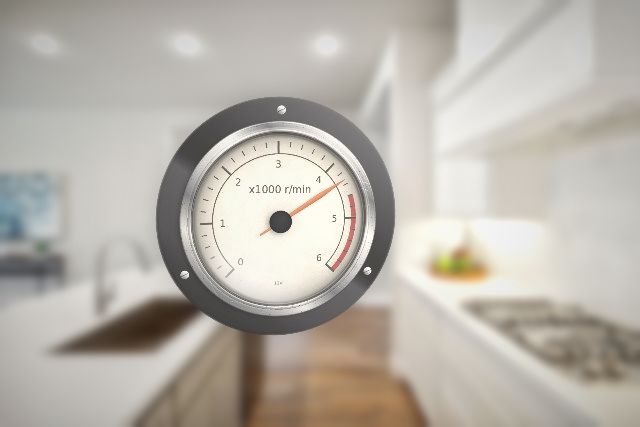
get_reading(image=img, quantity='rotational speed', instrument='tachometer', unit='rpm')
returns 4300 rpm
